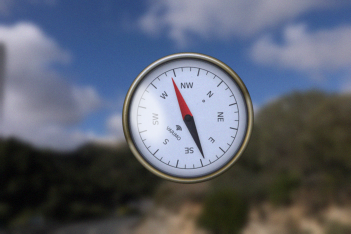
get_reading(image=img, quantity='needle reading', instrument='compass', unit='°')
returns 295 °
